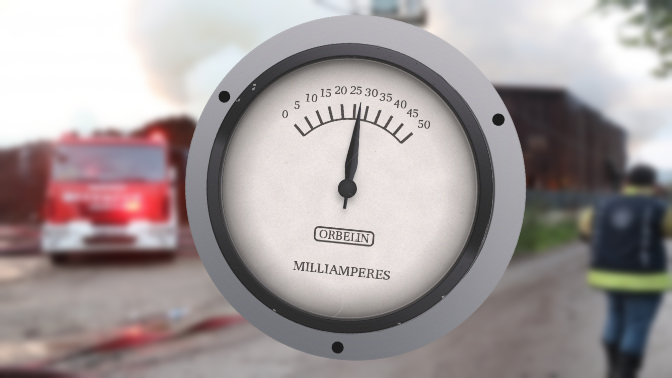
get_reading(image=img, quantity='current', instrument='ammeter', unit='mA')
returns 27.5 mA
